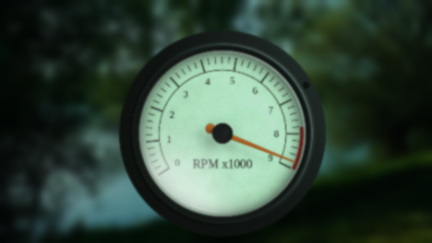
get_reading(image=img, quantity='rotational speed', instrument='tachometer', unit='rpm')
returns 8800 rpm
